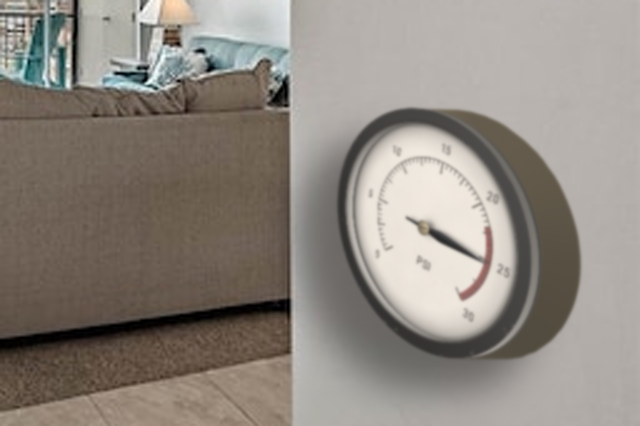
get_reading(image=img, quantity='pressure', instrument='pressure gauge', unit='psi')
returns 25 psi
